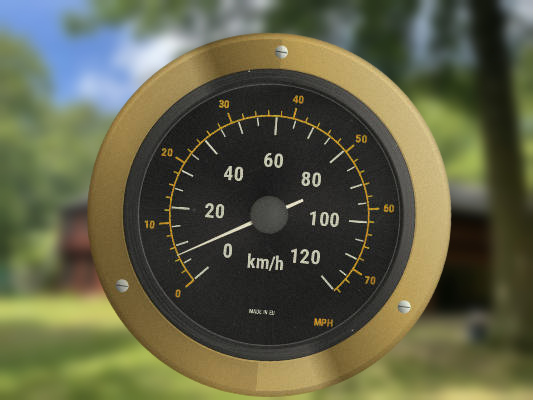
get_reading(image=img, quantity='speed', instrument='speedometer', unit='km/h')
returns 7.5 km/h
